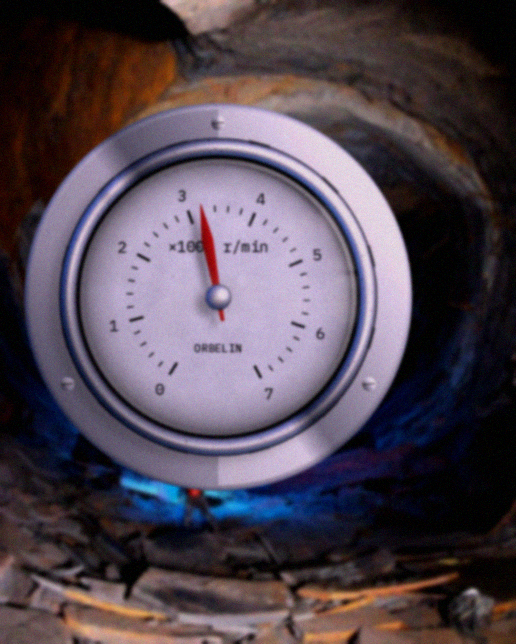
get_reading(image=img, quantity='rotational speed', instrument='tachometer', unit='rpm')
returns 3200 rpm
